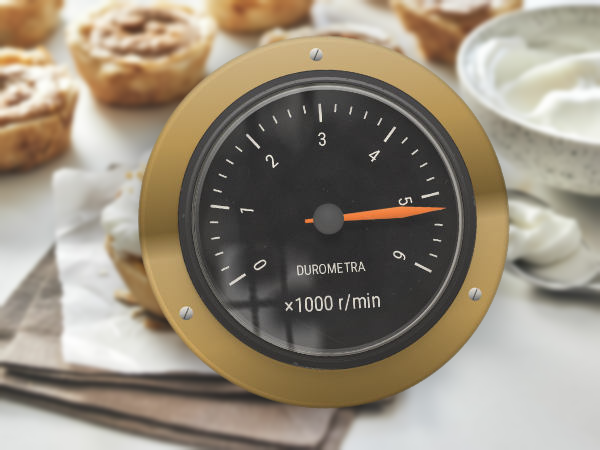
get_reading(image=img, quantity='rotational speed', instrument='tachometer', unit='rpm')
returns 5200 rpm
